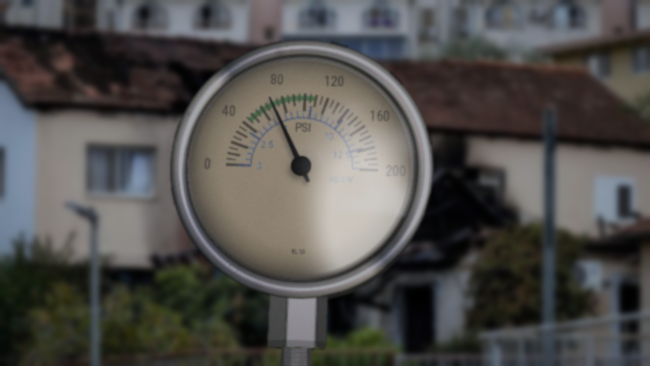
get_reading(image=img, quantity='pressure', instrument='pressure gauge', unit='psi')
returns 70 psi
